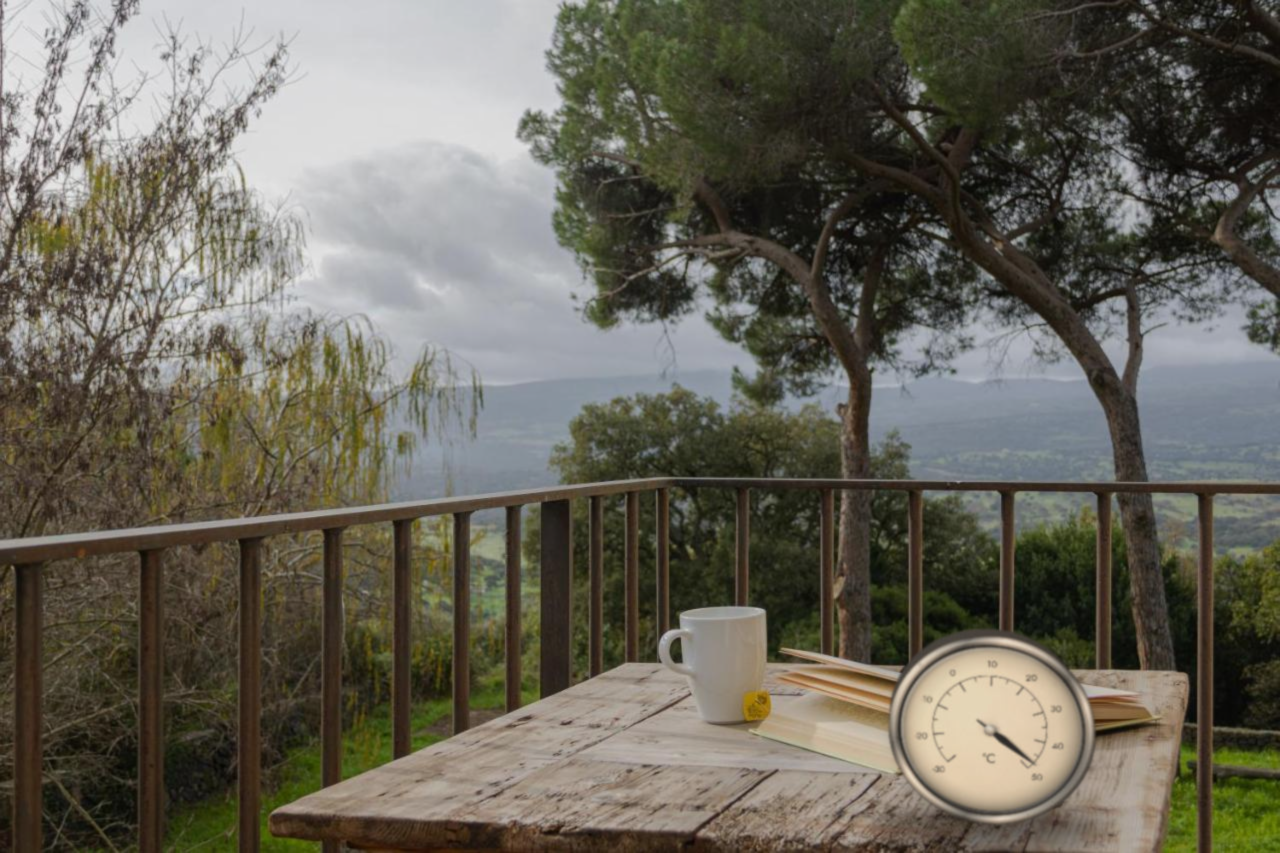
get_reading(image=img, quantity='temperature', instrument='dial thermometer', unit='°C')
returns 47.5 °C
